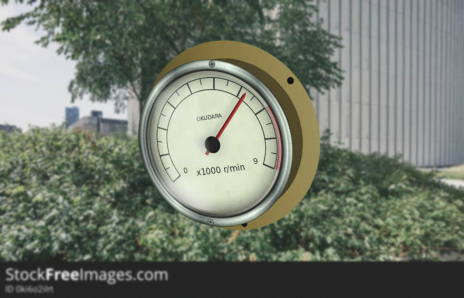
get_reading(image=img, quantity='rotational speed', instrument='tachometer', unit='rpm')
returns 6250 rpm
